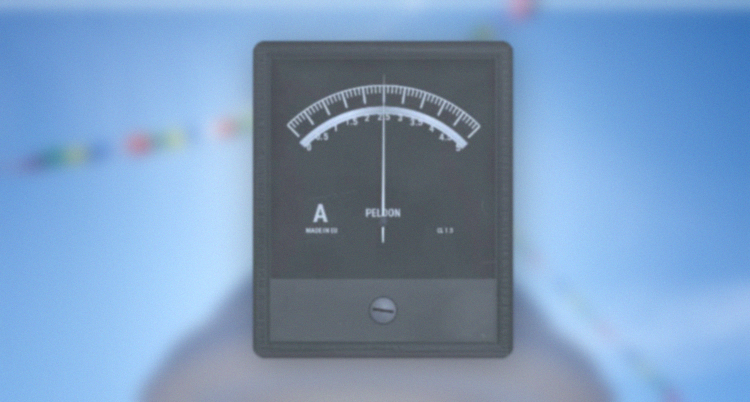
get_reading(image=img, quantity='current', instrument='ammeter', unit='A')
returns 2.5 A
